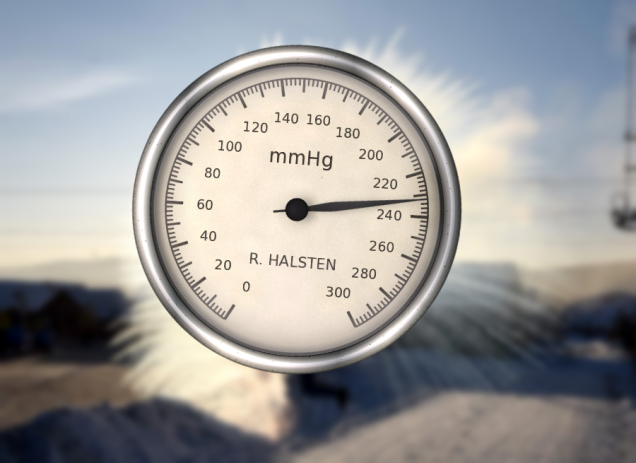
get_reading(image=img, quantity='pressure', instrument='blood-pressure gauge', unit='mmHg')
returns 232 mmHg
